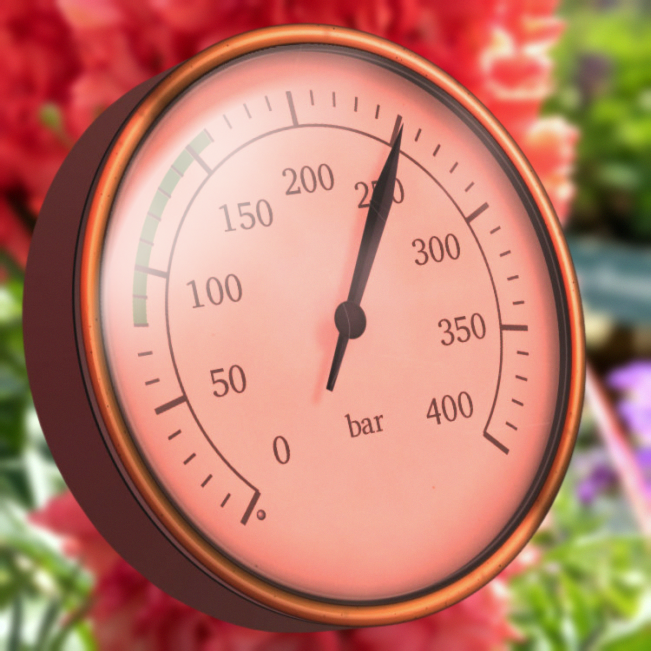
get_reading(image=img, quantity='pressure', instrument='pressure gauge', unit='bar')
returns 250 bar
